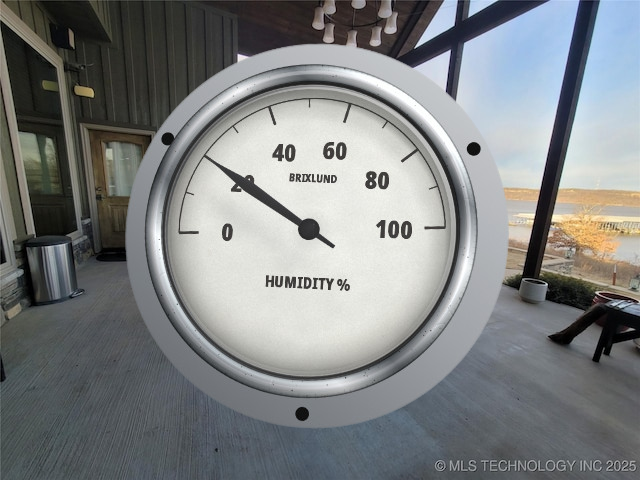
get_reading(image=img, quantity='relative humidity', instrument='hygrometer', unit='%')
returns 20 %
